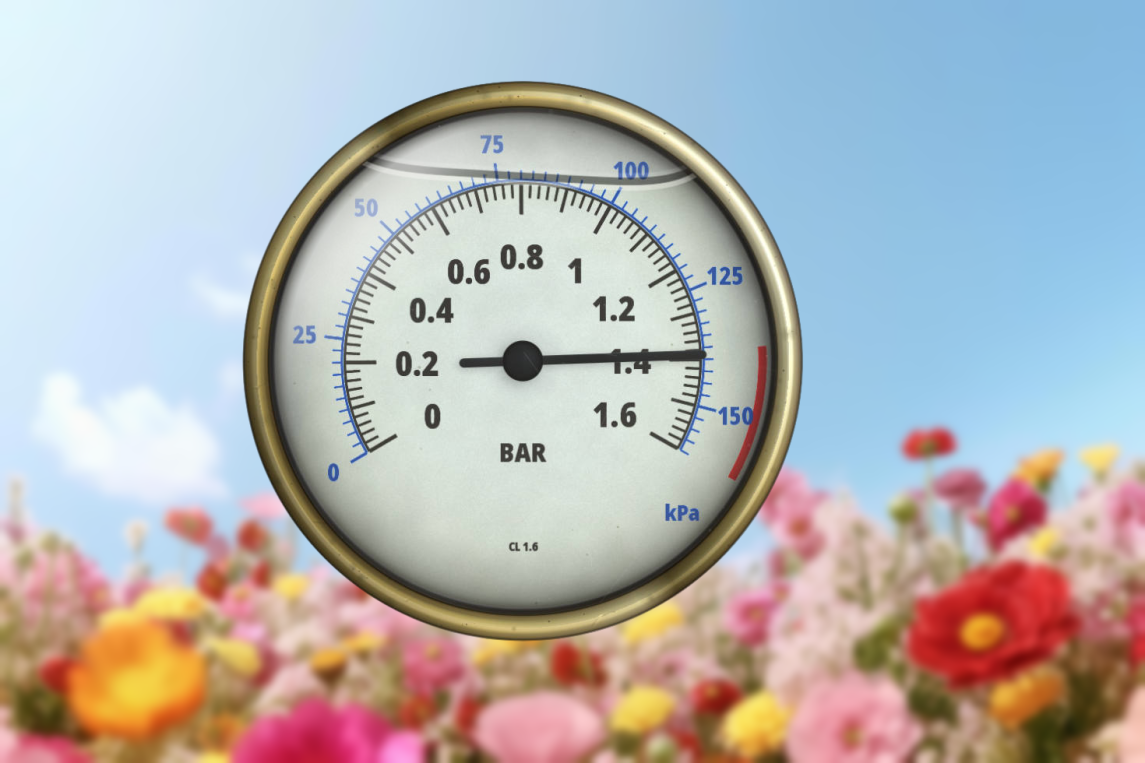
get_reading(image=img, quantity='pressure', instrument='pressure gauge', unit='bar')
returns 1.39 bar
